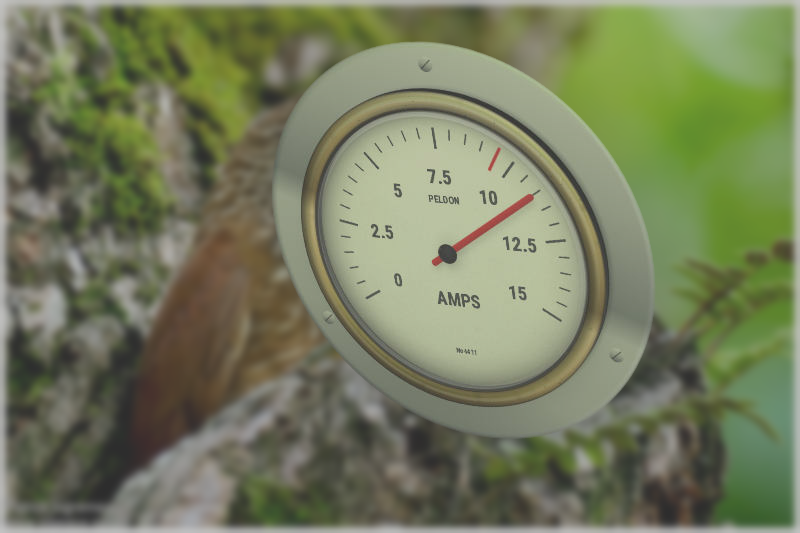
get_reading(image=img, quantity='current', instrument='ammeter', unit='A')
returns 11 A
